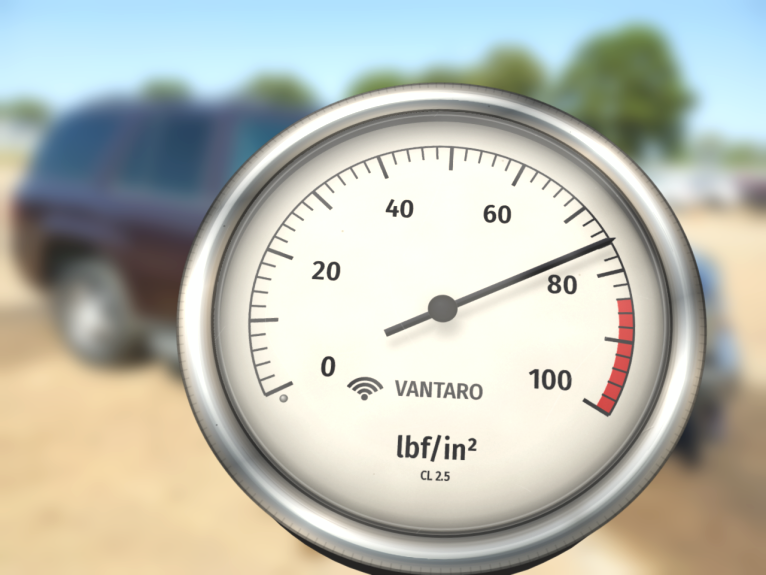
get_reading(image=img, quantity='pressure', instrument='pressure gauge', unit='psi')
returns 76 psi
